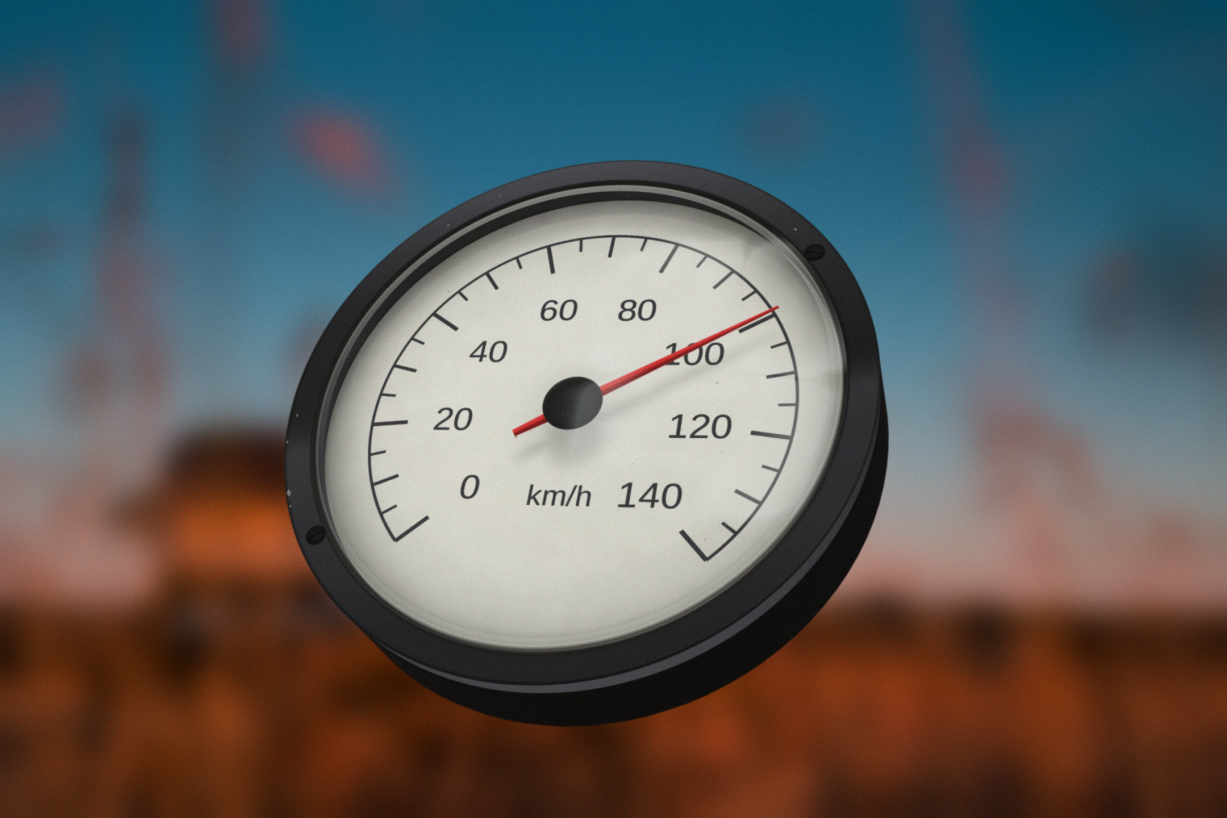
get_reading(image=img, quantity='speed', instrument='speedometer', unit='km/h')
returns 100 km/h
